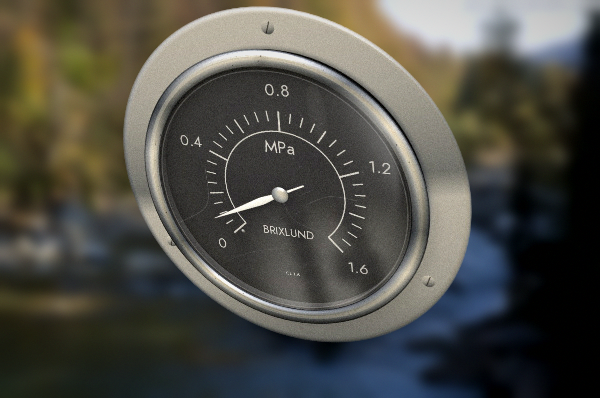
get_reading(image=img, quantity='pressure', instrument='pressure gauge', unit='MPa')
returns 0.1 MPa
